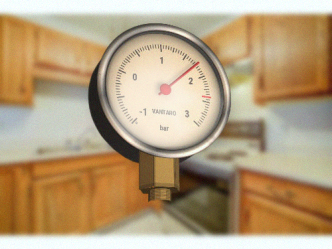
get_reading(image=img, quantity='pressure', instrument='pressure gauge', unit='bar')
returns 1.75 bar
